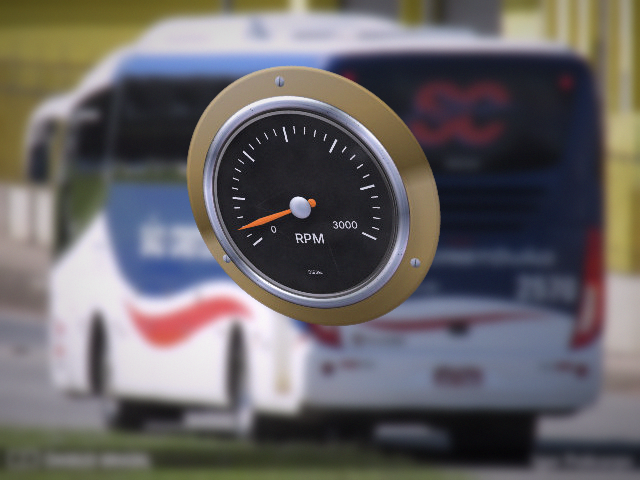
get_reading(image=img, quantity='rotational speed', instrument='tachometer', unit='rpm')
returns 200 rpm
